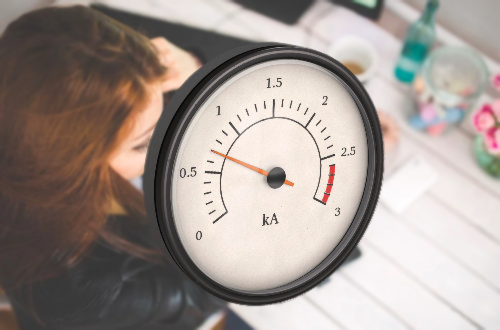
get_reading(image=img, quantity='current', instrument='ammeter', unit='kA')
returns 0.7 kA
